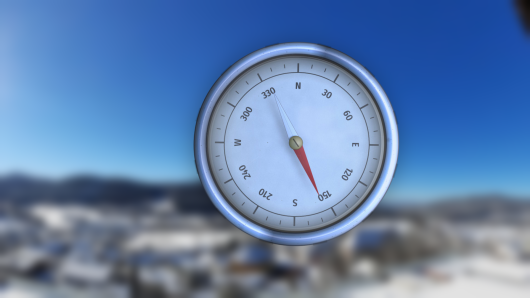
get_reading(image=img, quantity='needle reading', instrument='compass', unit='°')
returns 155 °
